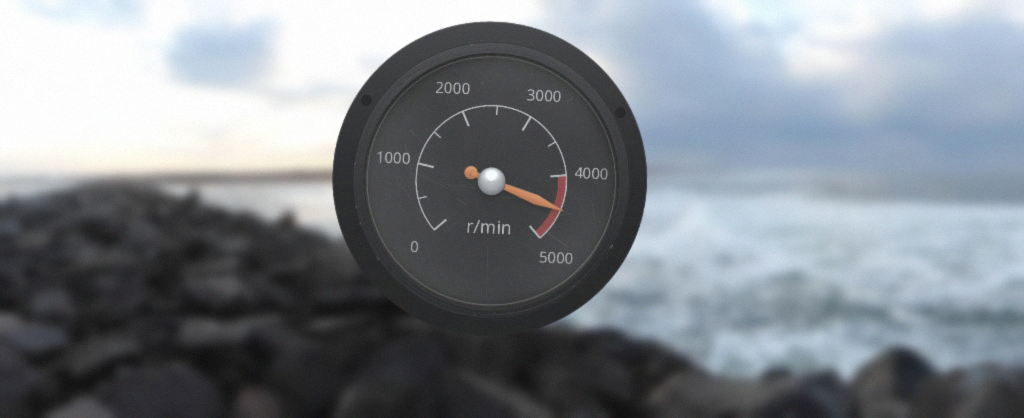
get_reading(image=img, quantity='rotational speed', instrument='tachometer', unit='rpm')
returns 4500 rpm
